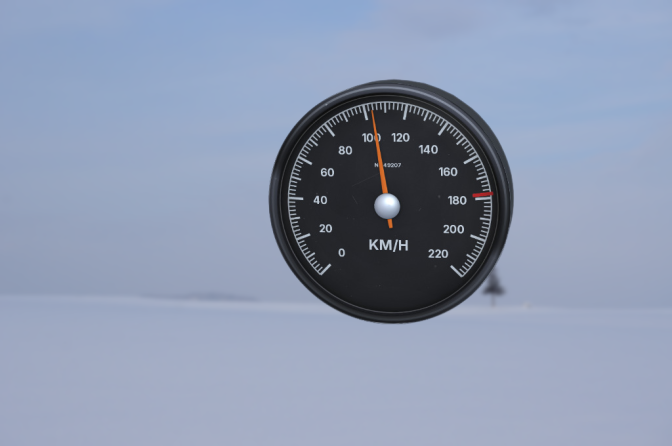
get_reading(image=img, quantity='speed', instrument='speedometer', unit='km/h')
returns 104 km/h
